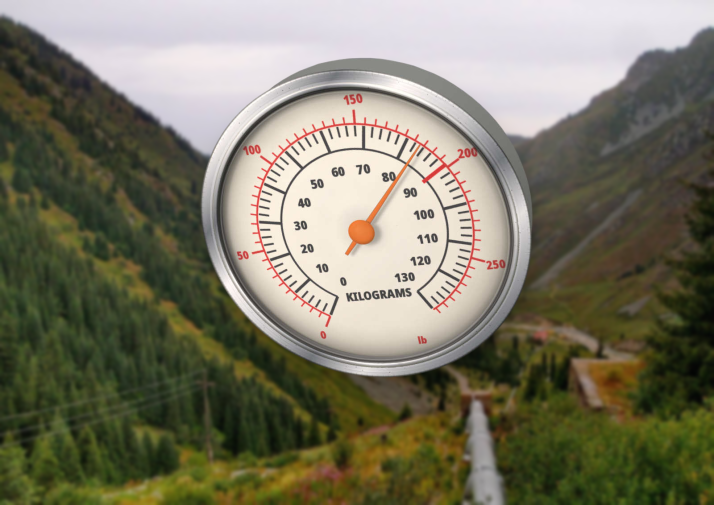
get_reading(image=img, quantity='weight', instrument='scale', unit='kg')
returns 83 kg
